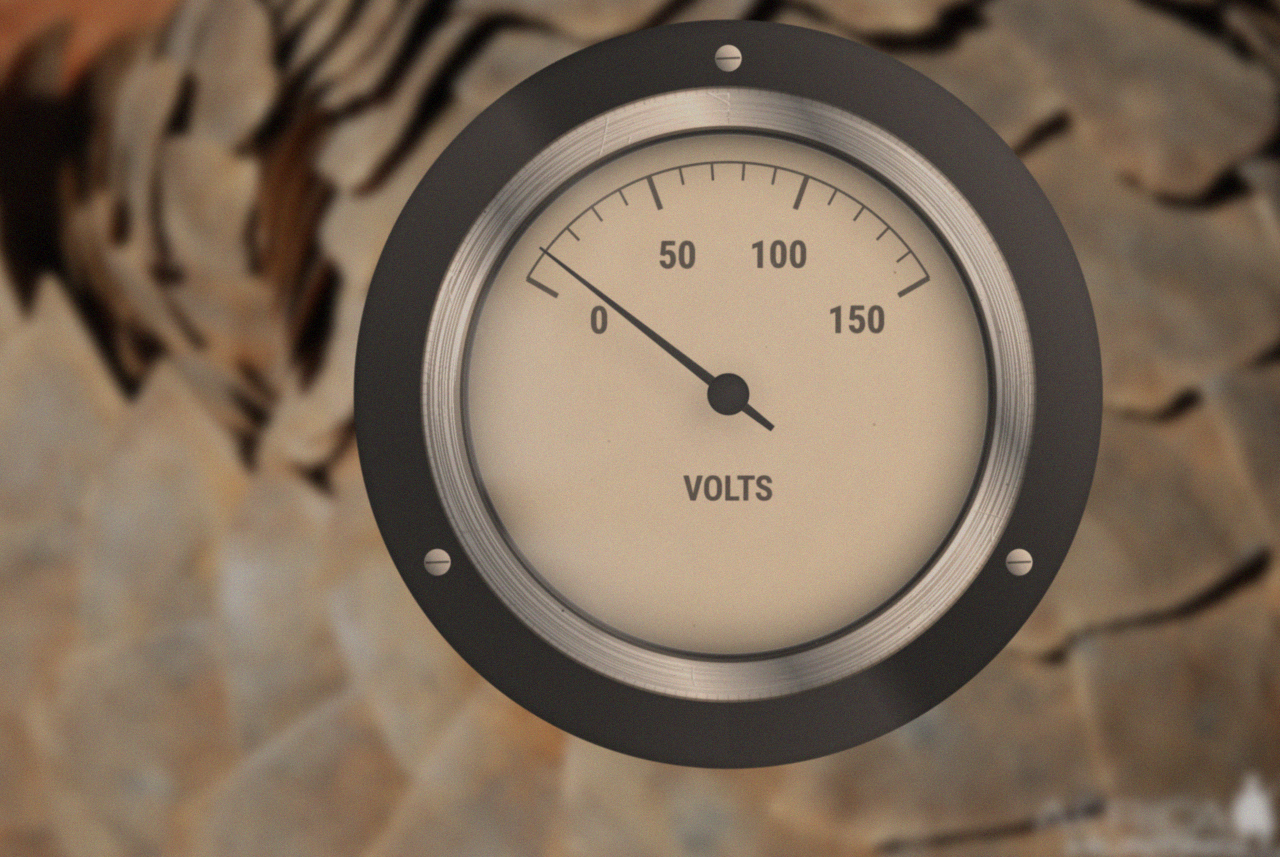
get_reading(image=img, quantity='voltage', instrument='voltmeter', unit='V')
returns 10 V
